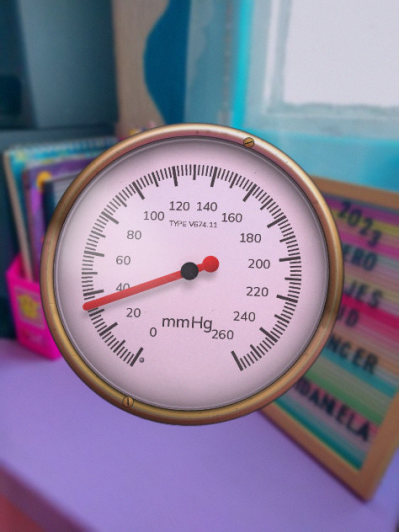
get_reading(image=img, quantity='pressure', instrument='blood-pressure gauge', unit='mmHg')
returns 34 mmHg
